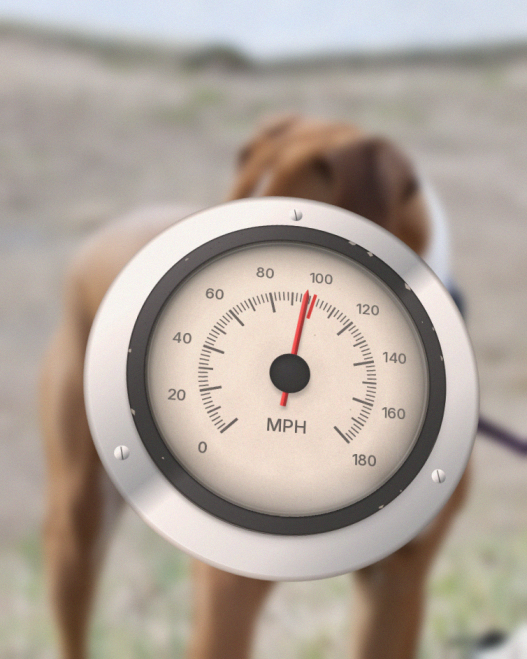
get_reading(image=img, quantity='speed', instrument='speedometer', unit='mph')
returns 96 mph
